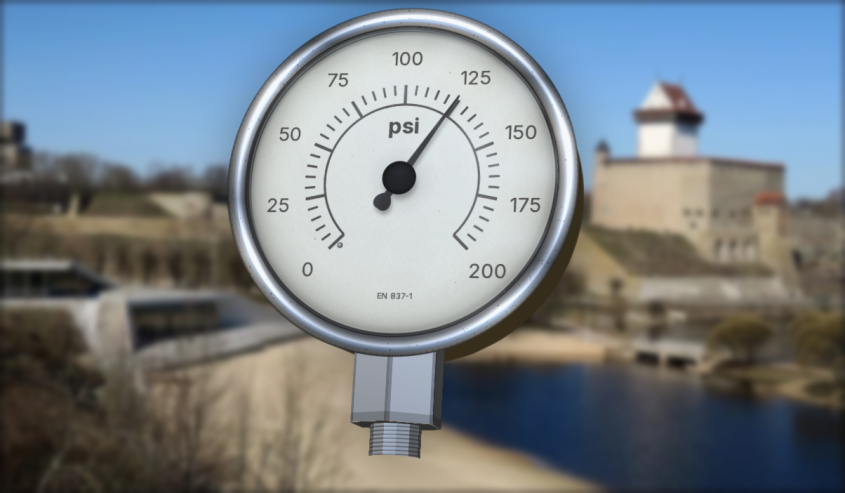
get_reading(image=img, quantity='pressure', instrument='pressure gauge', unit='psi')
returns 125 psi
